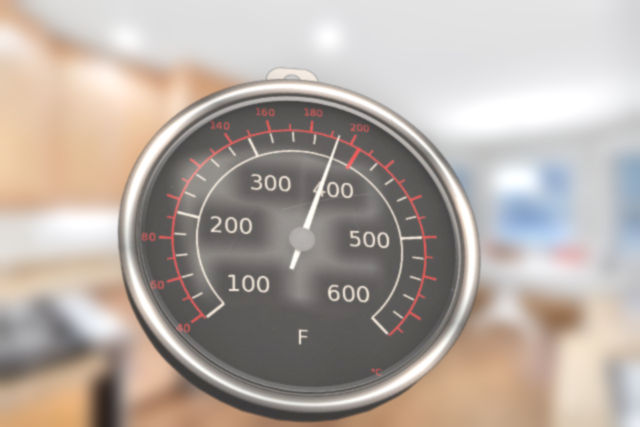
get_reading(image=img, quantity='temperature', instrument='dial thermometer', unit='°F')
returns 380 °F
